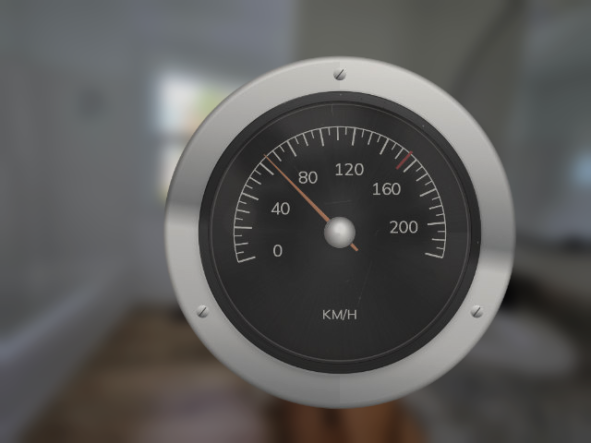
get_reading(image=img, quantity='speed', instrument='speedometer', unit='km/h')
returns 65 km/h
